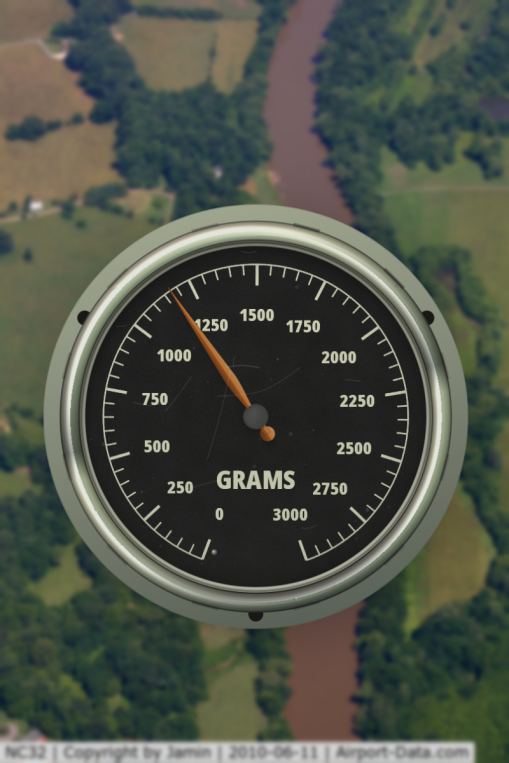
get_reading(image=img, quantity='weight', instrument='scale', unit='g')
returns 1175 g
